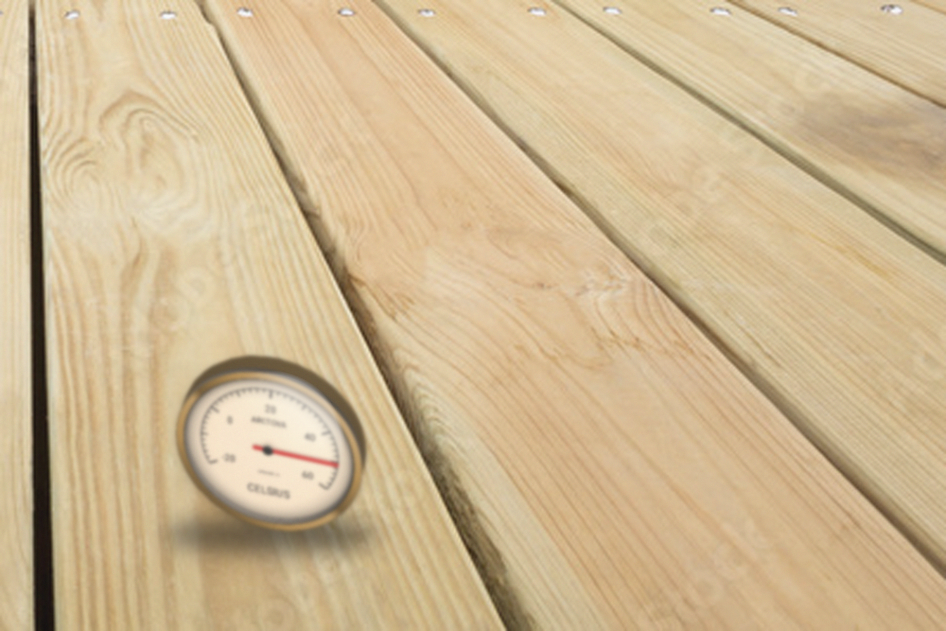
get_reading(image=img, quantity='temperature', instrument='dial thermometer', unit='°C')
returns 50 °C
